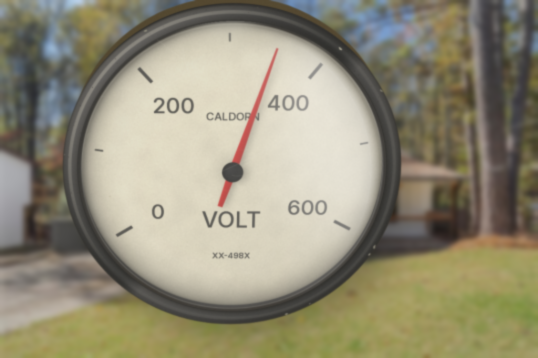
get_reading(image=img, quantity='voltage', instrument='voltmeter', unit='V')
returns 350 V
